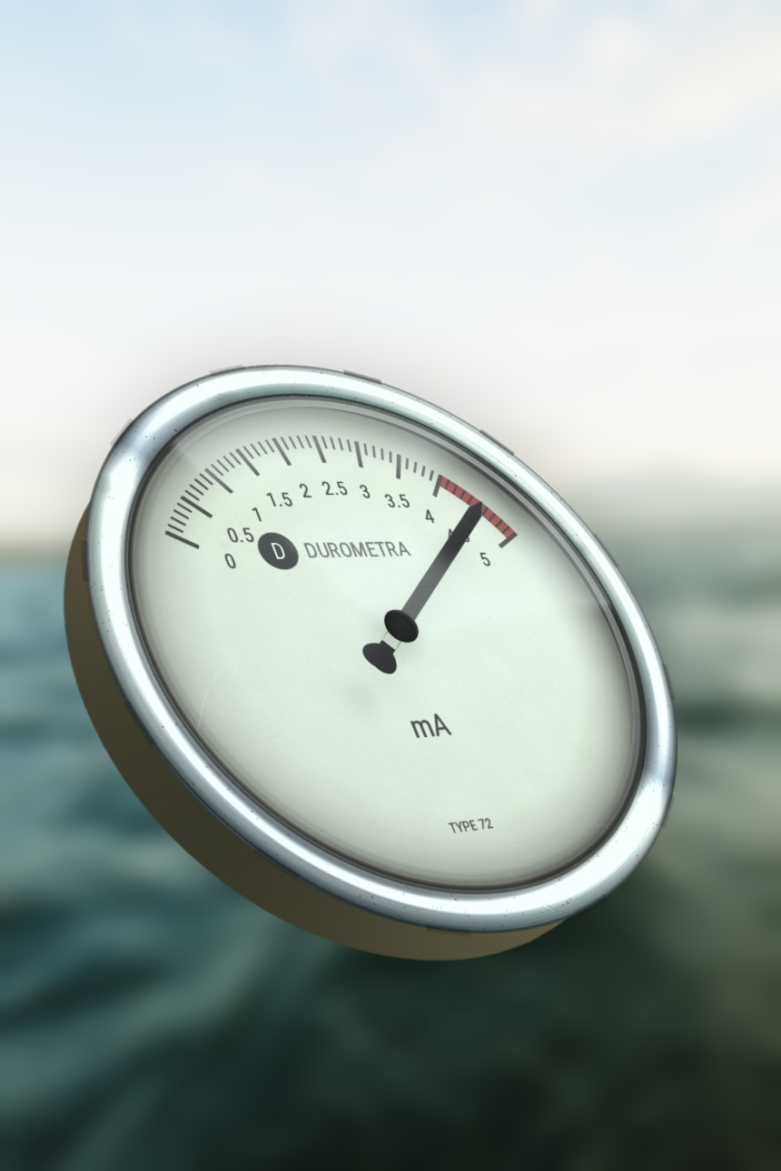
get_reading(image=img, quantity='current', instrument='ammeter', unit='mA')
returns 4.5 mA
